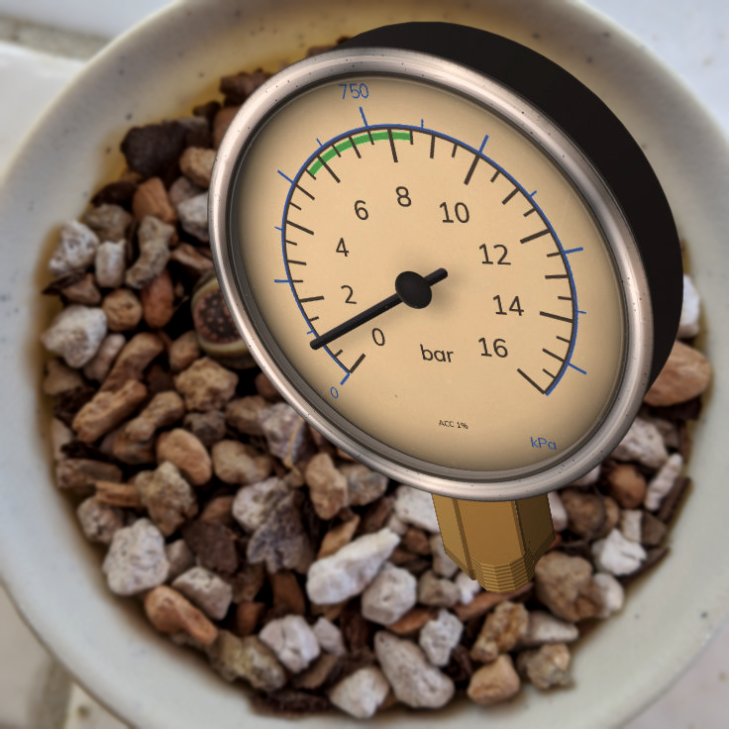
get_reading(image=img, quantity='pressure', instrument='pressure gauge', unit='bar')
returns 1 bar
